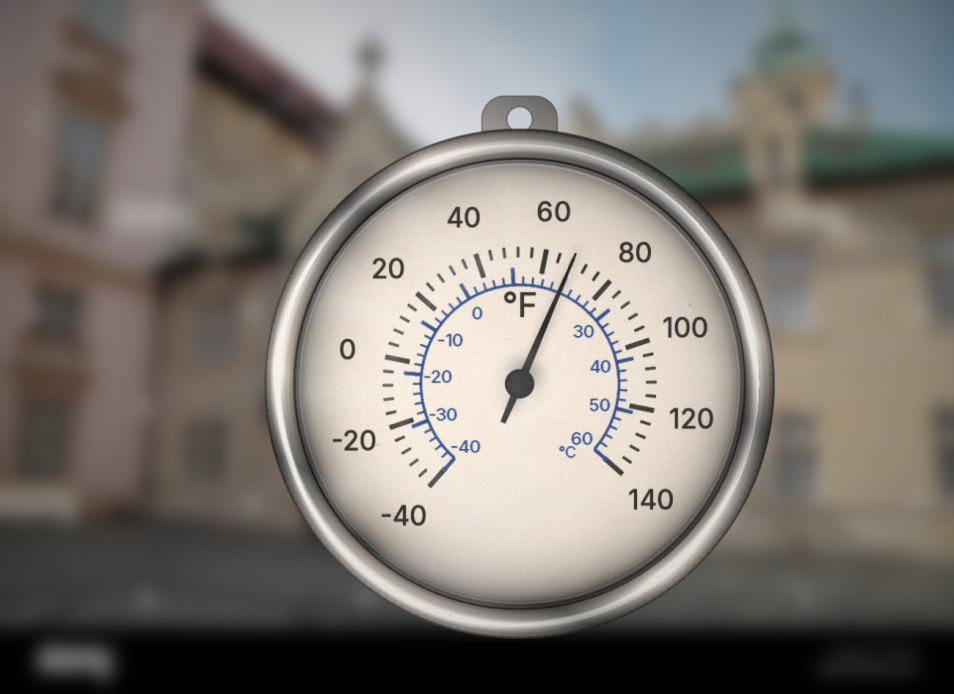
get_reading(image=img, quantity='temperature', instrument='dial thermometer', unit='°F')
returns 68 °F
